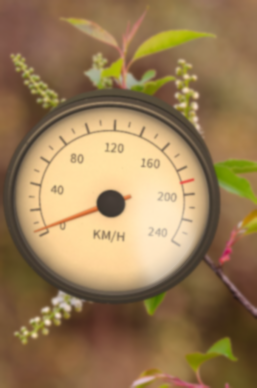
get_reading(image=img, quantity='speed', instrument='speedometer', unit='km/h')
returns 5 km/h
